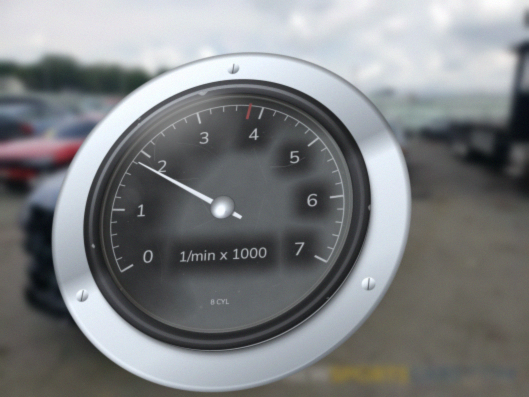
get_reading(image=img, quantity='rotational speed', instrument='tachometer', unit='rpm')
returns 1800 rpm
